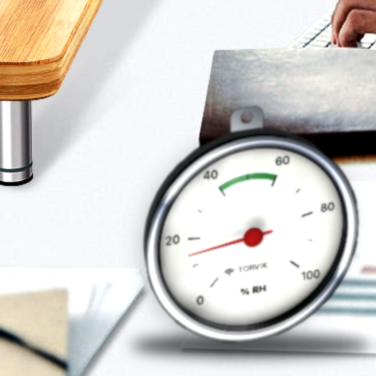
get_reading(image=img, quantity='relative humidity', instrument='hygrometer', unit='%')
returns 15 %
